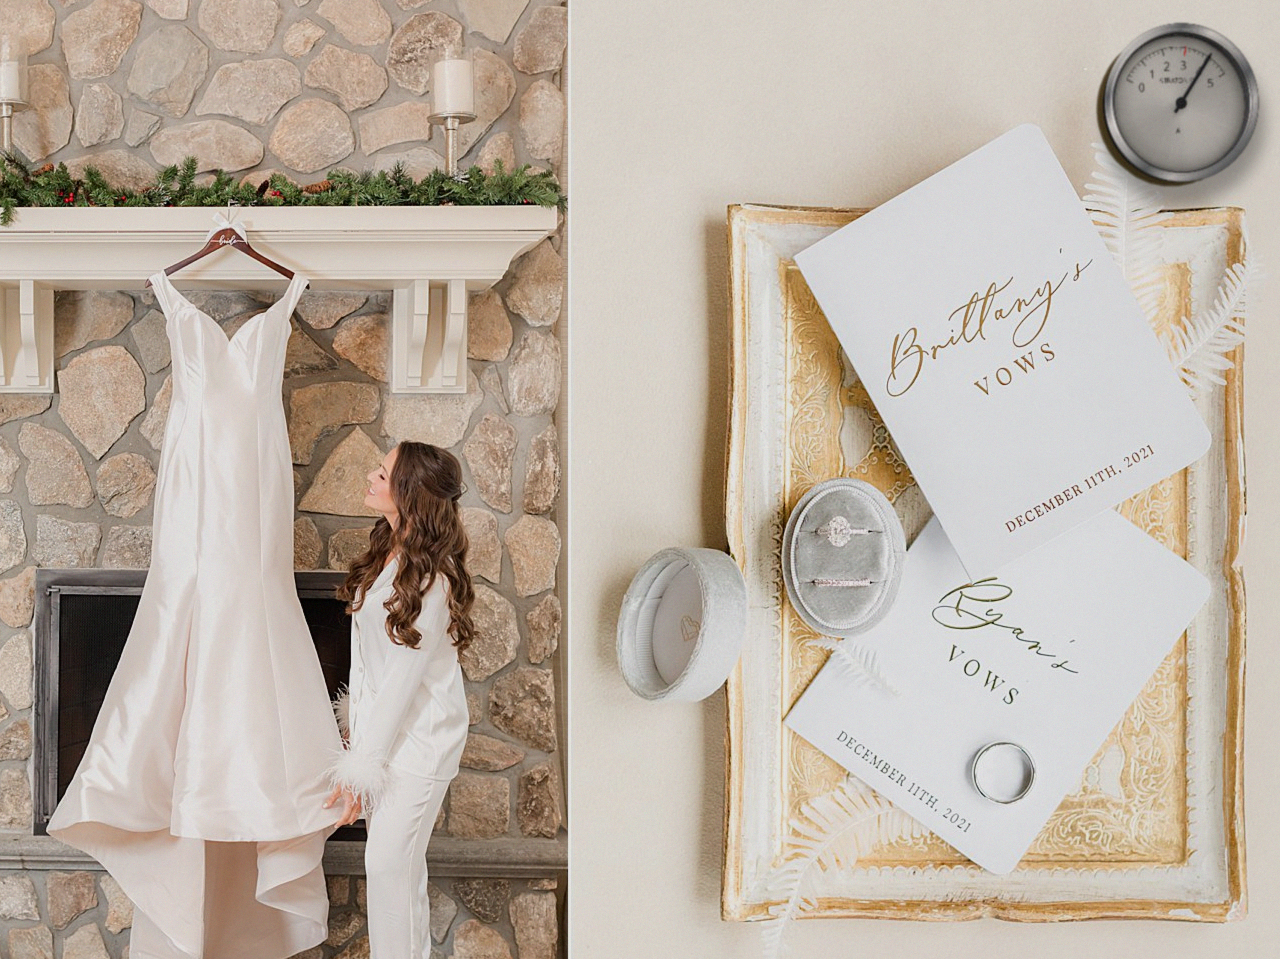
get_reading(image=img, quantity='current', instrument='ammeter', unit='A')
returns 4 A
